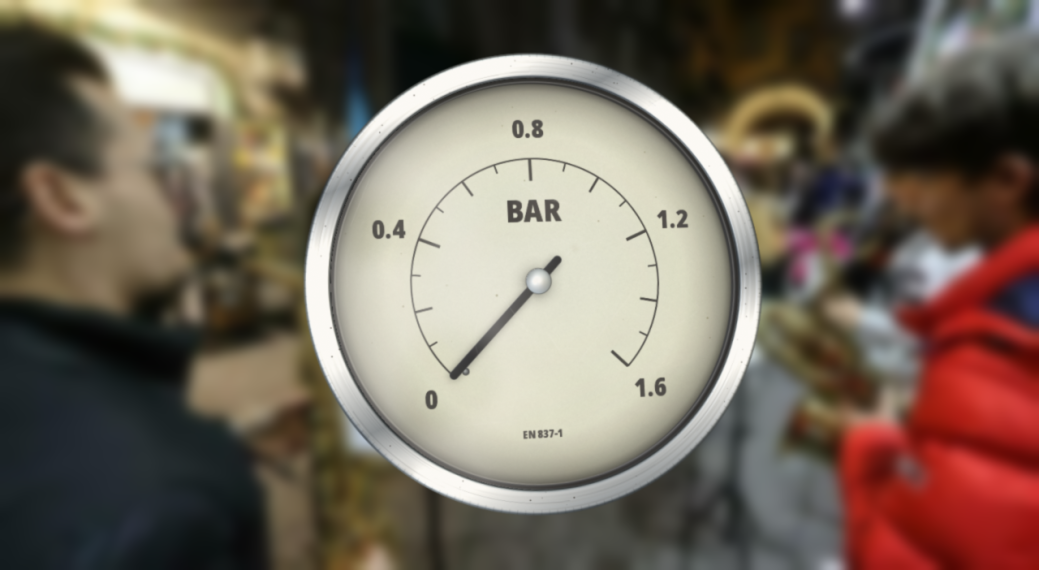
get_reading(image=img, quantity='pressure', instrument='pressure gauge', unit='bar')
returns 0 bar
